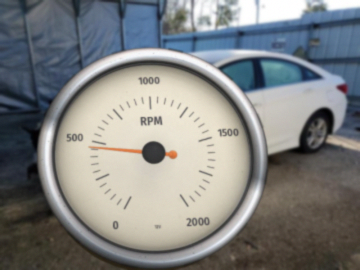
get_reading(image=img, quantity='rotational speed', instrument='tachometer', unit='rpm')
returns 450 rpm
